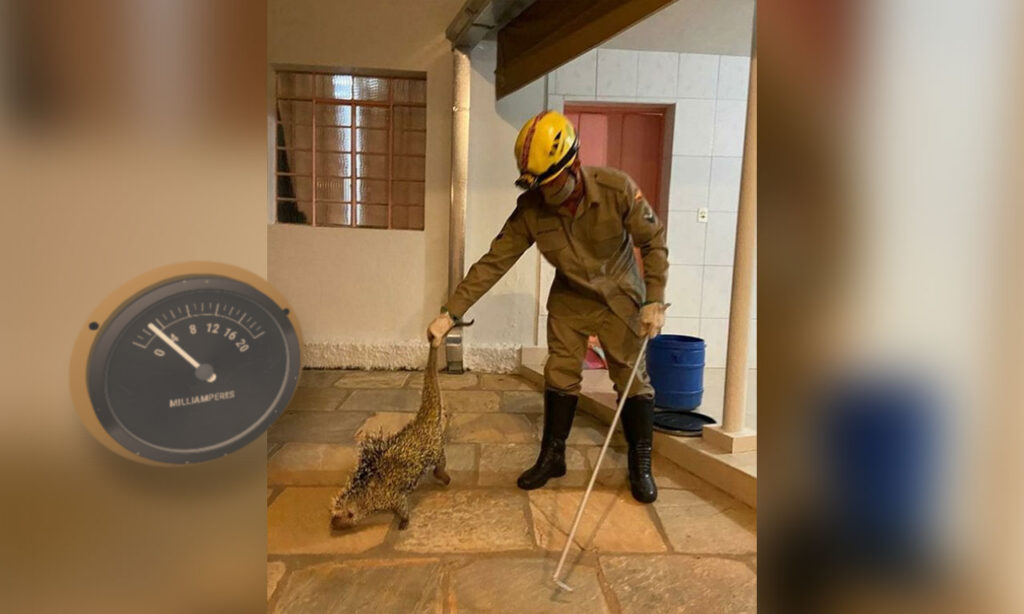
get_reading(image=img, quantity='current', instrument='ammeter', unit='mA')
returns 3 mA
